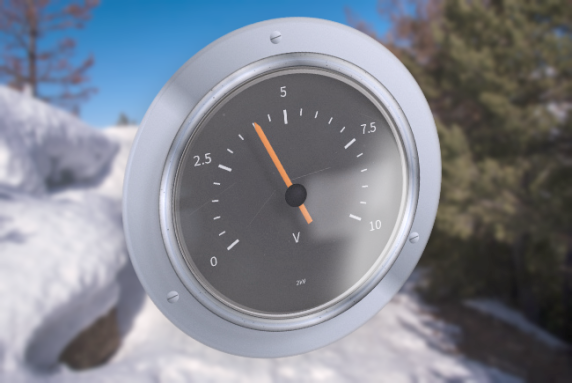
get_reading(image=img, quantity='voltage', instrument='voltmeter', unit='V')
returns 4 V
